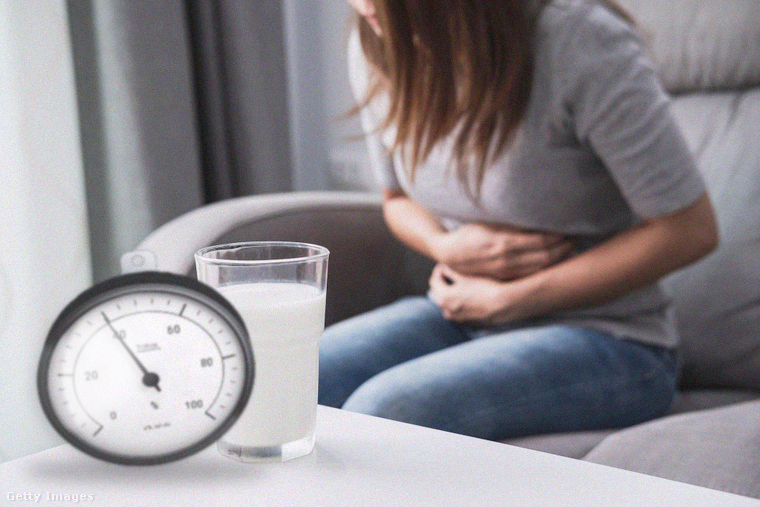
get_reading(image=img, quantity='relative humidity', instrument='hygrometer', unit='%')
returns 40 %
